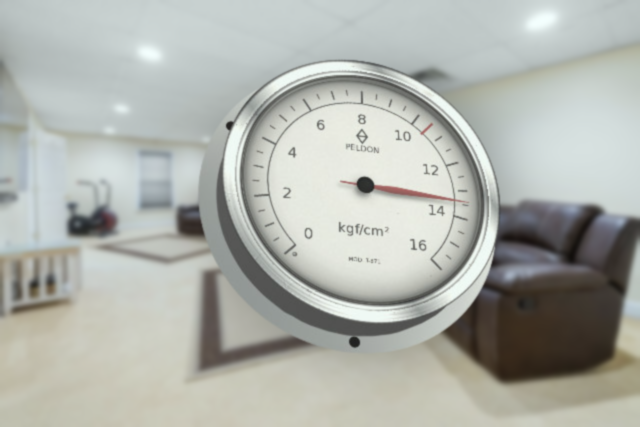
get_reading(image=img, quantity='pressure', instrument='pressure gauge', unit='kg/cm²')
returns 13.5 kg/cm²
